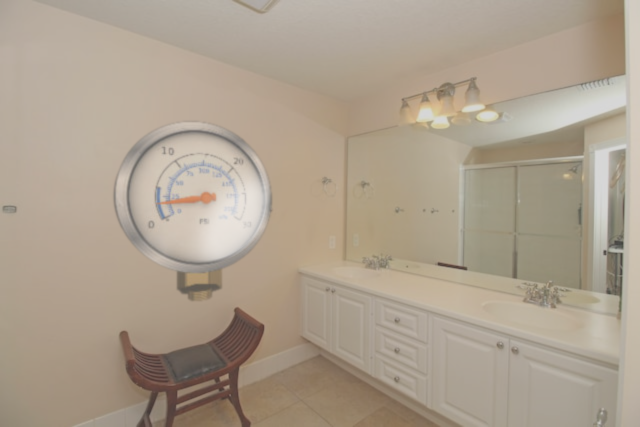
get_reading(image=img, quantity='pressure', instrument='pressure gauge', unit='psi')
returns 2.5 psi
